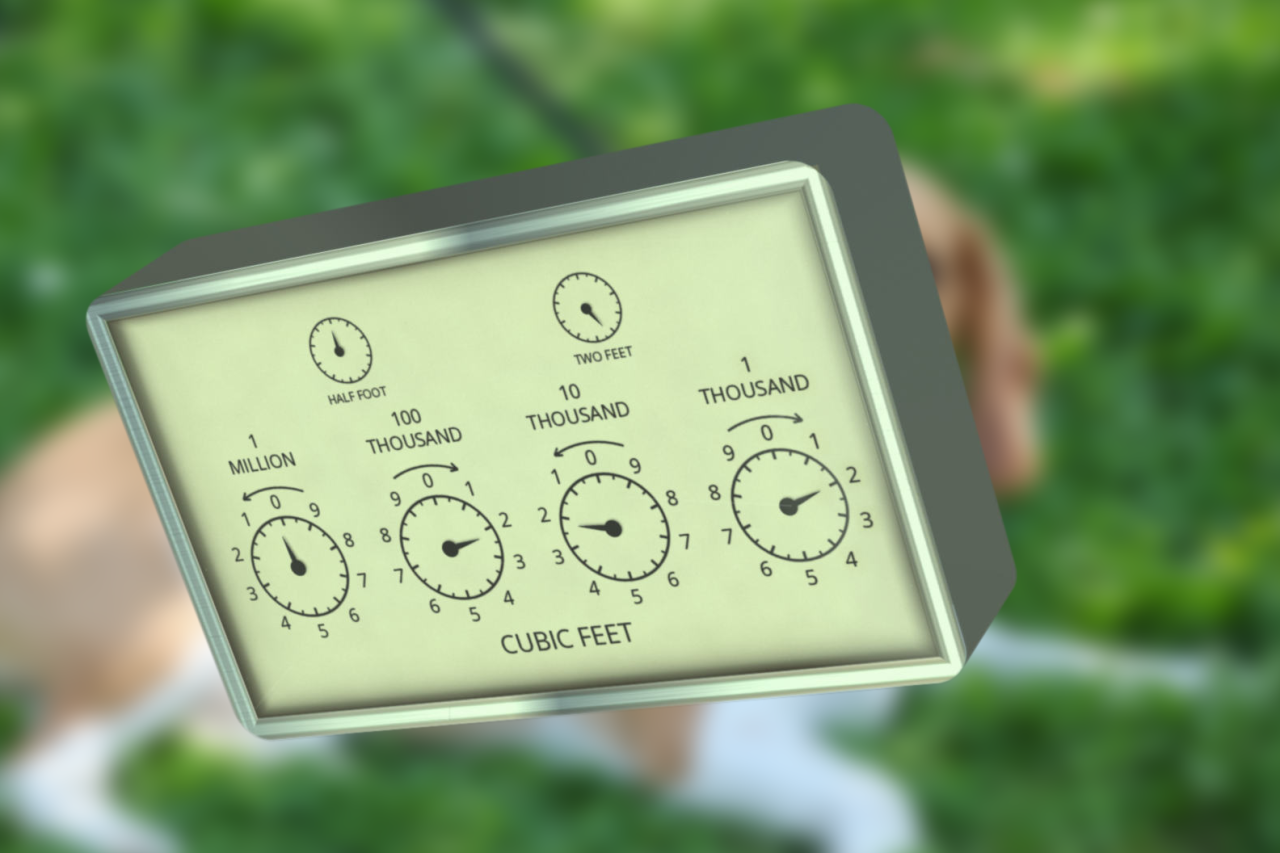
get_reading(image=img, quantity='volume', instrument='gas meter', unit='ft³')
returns 22200 ft³
